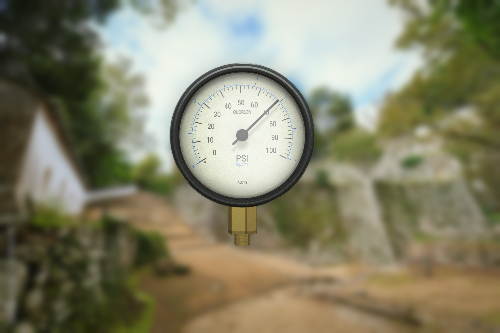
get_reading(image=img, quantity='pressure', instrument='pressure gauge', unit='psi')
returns 70 psi
